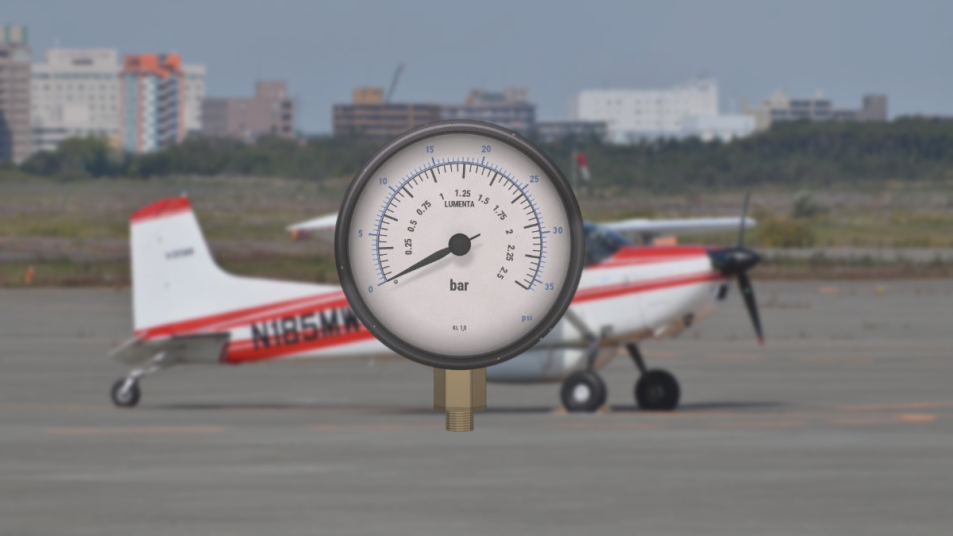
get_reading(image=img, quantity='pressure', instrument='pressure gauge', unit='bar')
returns 0 bar
